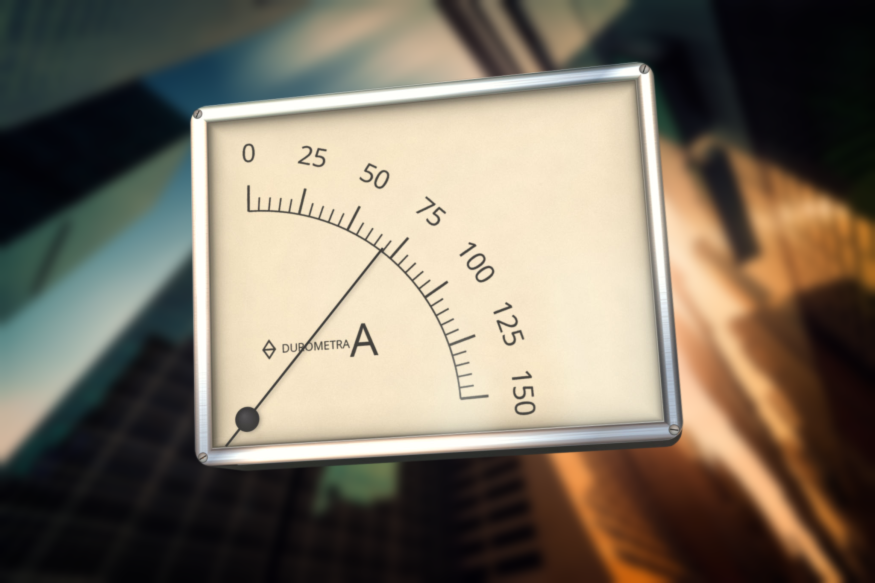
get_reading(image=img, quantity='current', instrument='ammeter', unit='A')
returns 70 A
